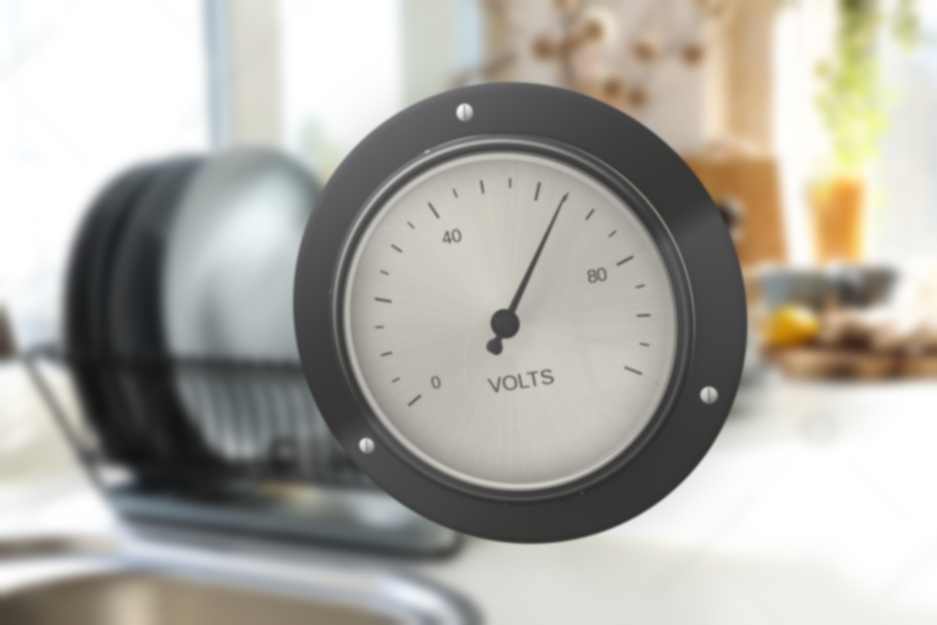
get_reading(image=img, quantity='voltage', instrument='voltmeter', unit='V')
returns 65 V
